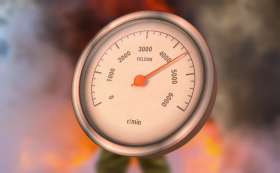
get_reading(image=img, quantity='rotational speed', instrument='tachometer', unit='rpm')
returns 4400 rpm
